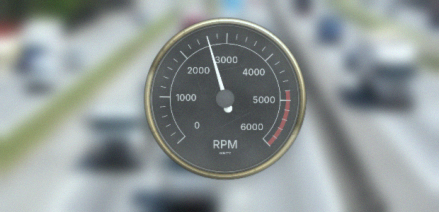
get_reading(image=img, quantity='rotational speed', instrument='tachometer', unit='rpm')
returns 2600 rpm
